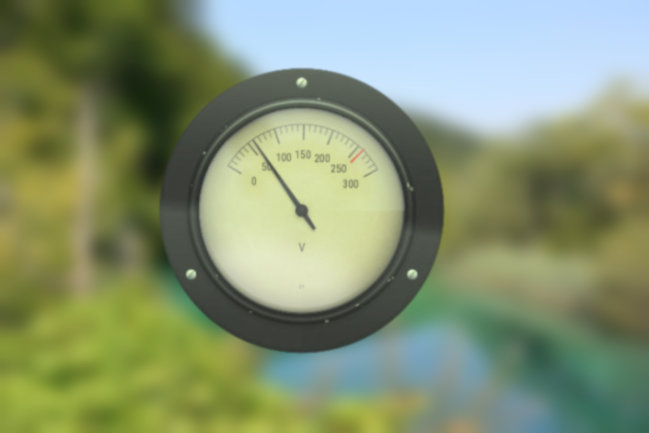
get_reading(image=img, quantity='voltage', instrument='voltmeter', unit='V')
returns 60 V
